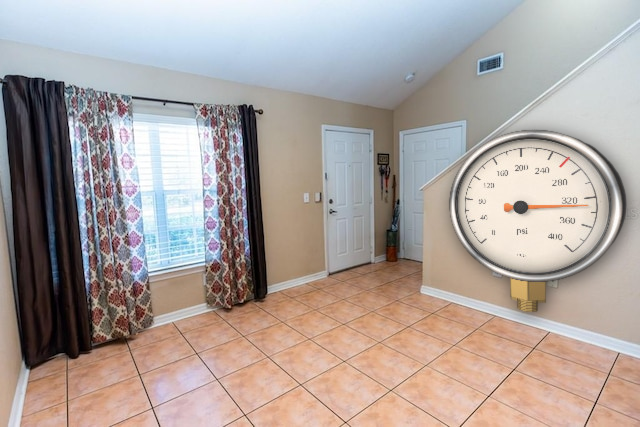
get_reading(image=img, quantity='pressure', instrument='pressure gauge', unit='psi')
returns 330 psi
